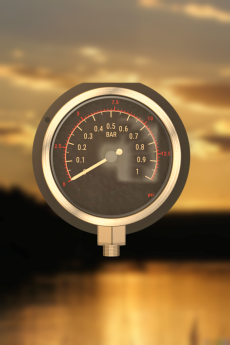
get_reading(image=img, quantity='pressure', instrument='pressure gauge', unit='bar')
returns 0 bar
